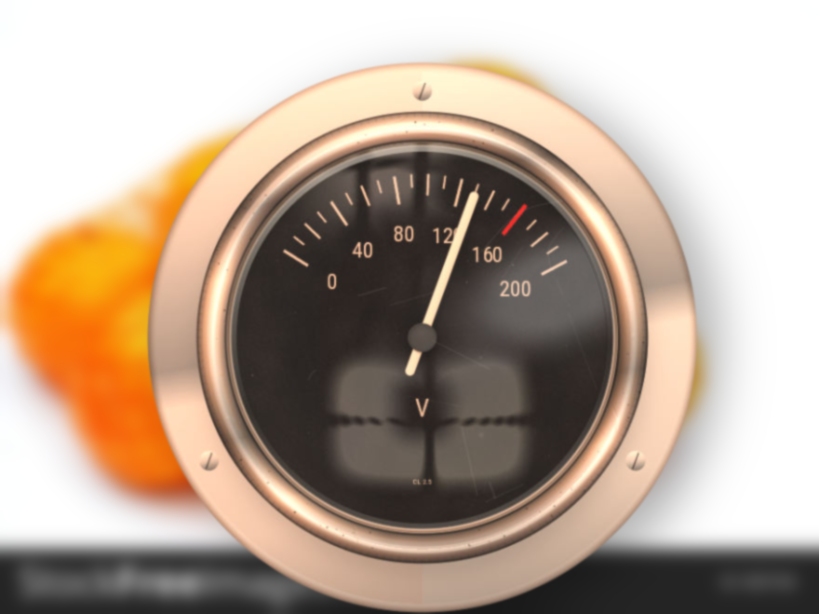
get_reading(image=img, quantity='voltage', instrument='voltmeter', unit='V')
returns 130 V
